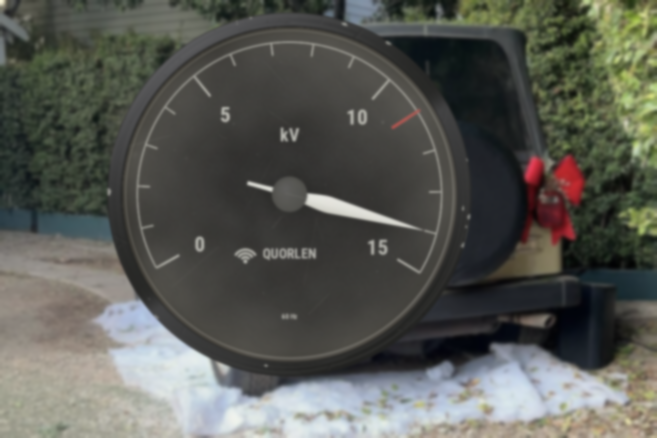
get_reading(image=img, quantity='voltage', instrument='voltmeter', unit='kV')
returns 14 kV
